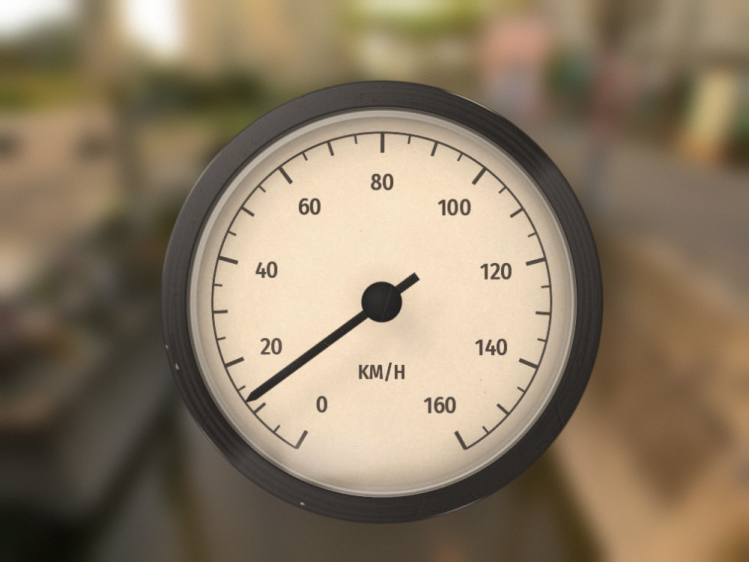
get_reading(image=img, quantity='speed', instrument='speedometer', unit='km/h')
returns 12.5 km/h
